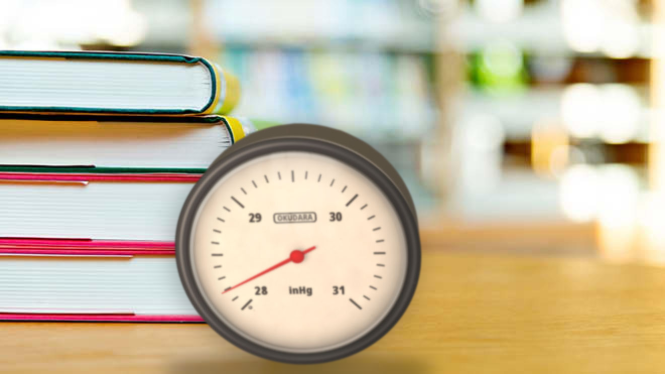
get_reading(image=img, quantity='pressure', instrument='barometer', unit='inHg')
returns 28.2 inHg
